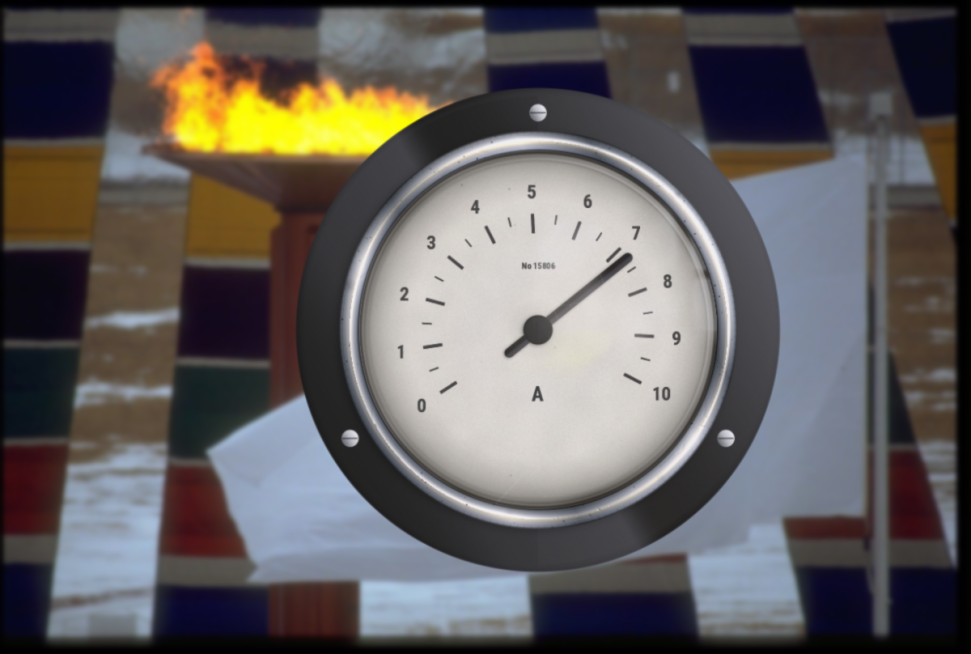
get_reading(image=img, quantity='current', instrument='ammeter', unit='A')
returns 7.25 A
